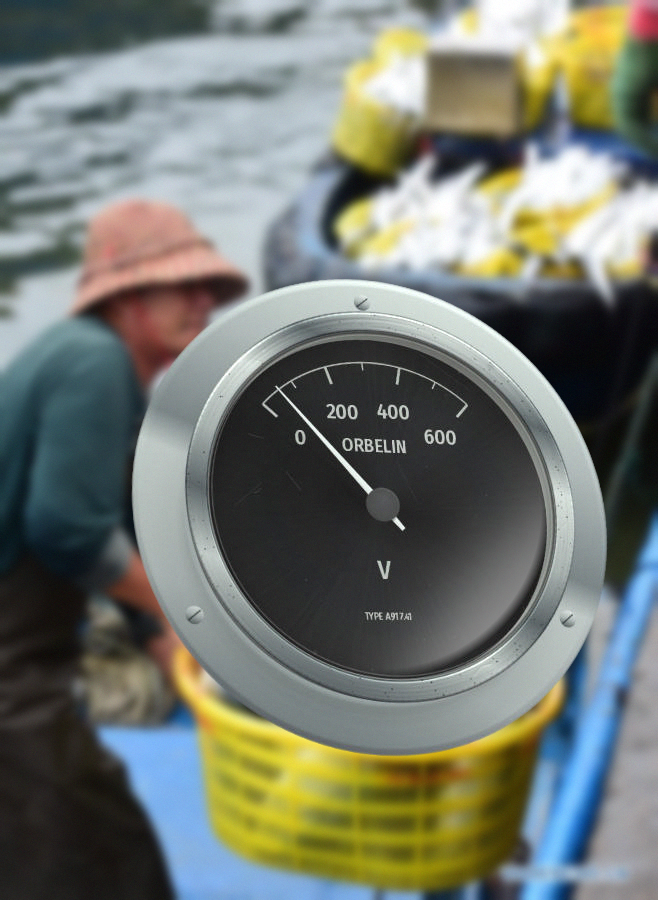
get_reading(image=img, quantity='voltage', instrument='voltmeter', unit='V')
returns 50 V
